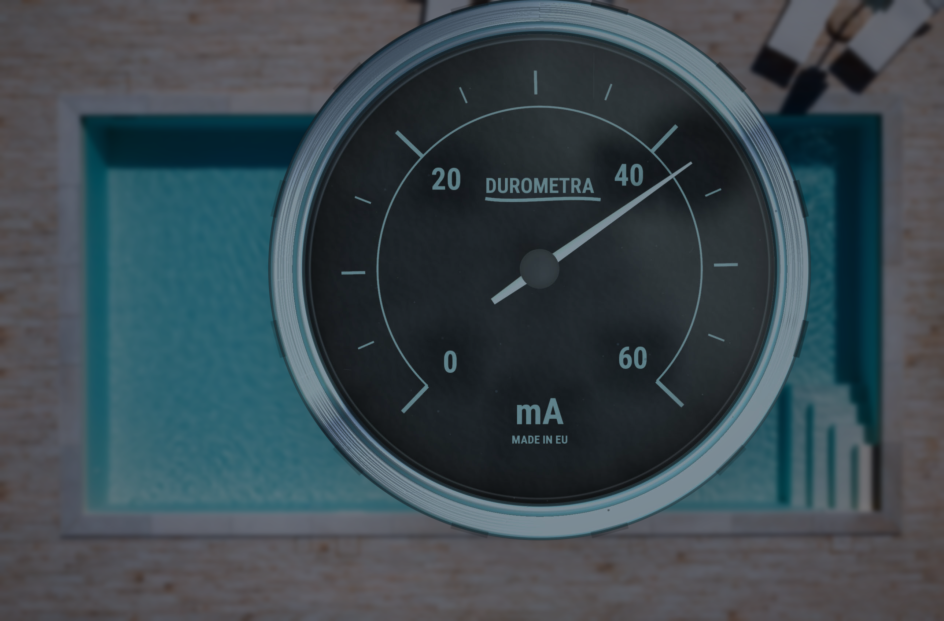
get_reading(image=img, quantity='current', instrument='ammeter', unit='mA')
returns 42.5 mA
